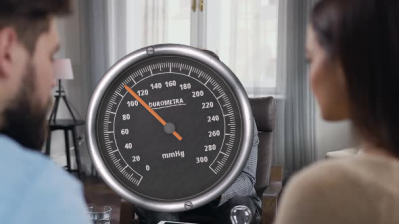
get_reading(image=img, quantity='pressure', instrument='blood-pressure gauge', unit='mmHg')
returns 110 mmHg
